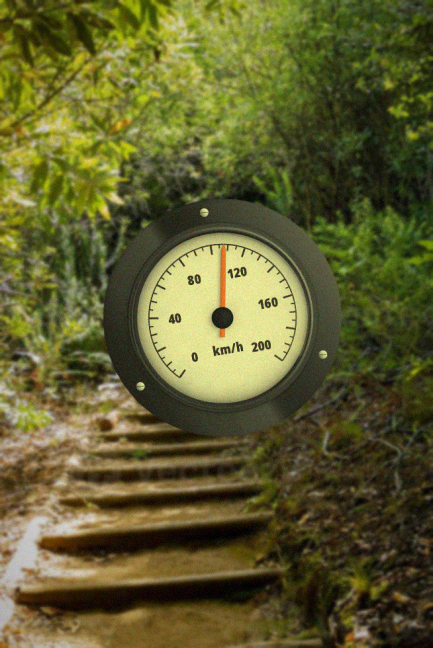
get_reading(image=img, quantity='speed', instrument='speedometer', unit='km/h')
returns 107.5 km/h
